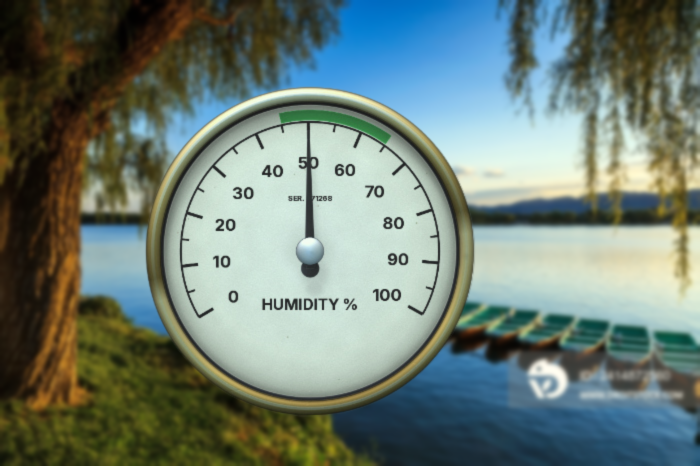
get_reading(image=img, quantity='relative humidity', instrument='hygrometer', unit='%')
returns 50 %
